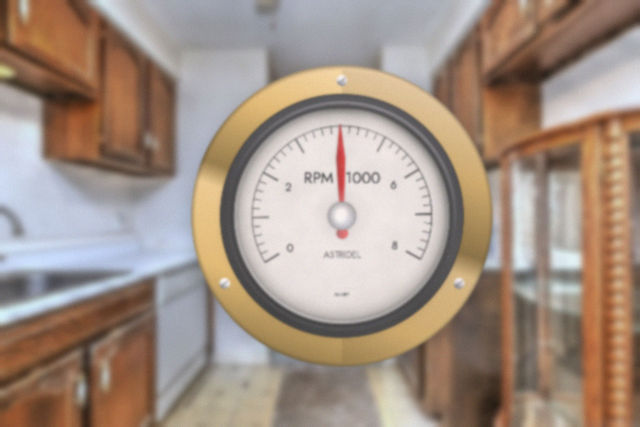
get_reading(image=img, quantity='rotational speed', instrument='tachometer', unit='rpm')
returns 4000 rpm
